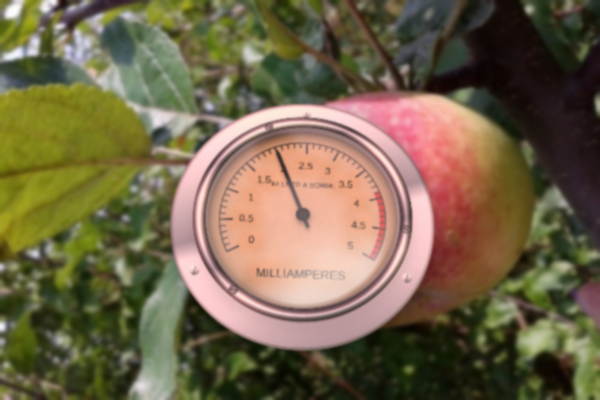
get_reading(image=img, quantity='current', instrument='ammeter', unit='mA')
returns 2 mA
